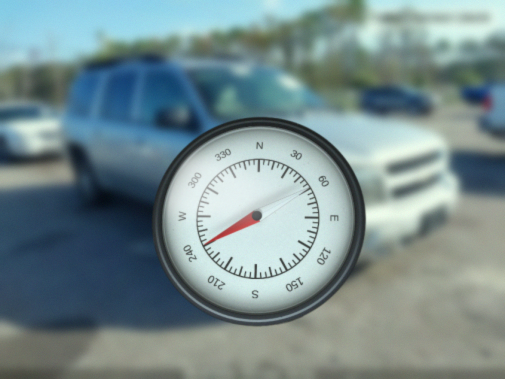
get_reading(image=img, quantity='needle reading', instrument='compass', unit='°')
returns 240 °
